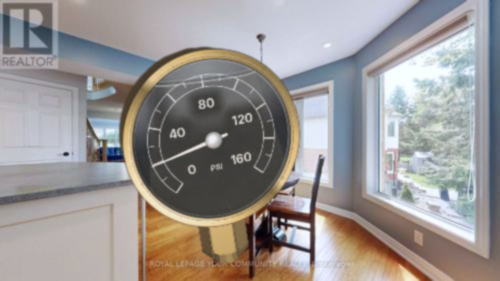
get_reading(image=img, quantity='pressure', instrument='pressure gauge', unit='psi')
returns 20 psi
